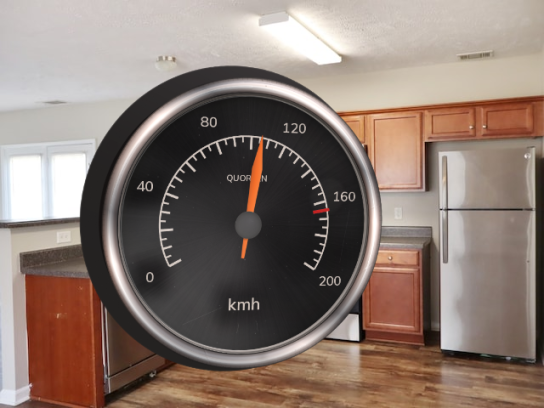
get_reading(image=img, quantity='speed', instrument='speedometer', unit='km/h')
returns 105 km/h
